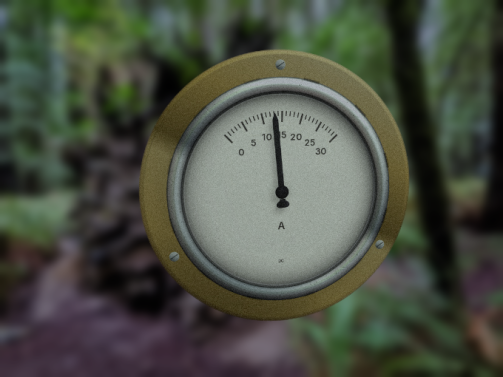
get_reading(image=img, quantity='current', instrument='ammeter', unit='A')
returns 13 A
